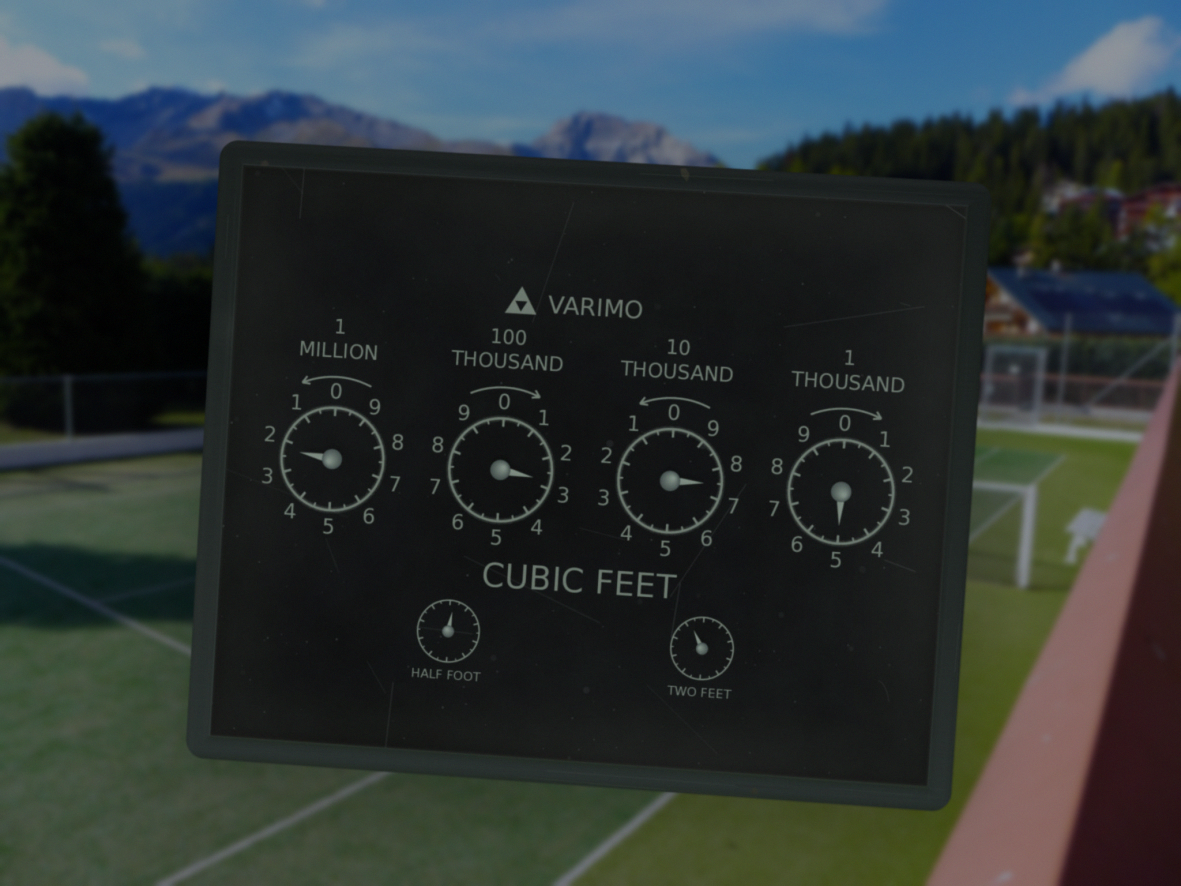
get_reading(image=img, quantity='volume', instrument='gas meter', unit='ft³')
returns 227500 ft³
